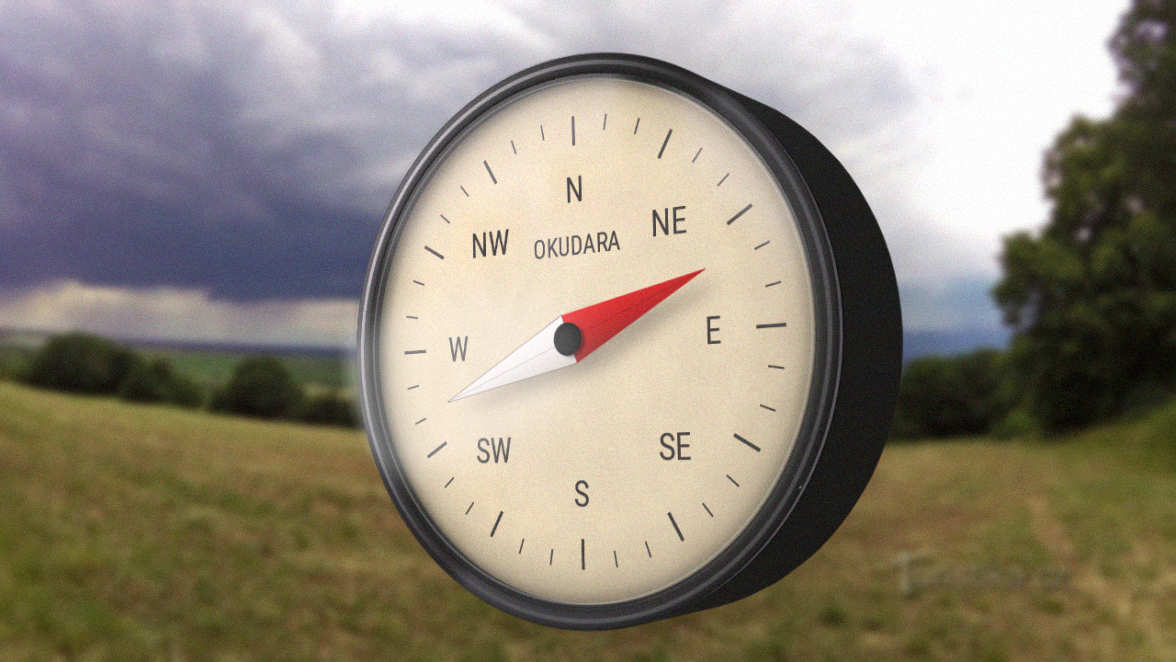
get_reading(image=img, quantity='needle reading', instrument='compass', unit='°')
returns 70 °
